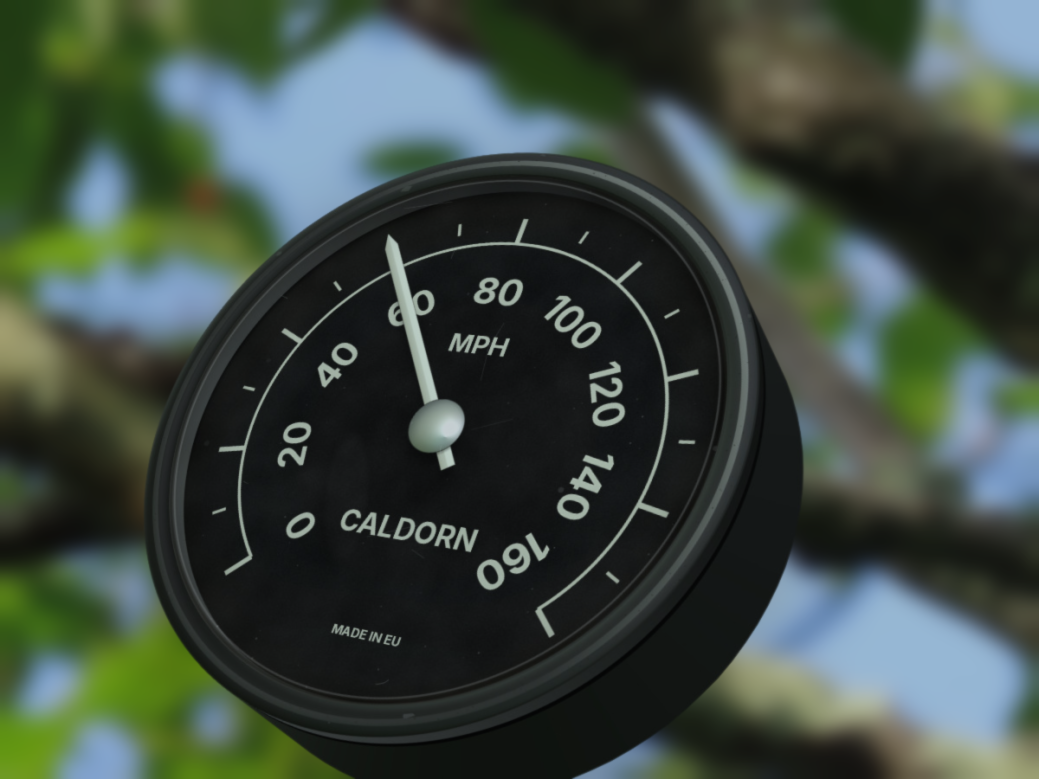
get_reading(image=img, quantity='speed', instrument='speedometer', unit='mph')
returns 60 mph
